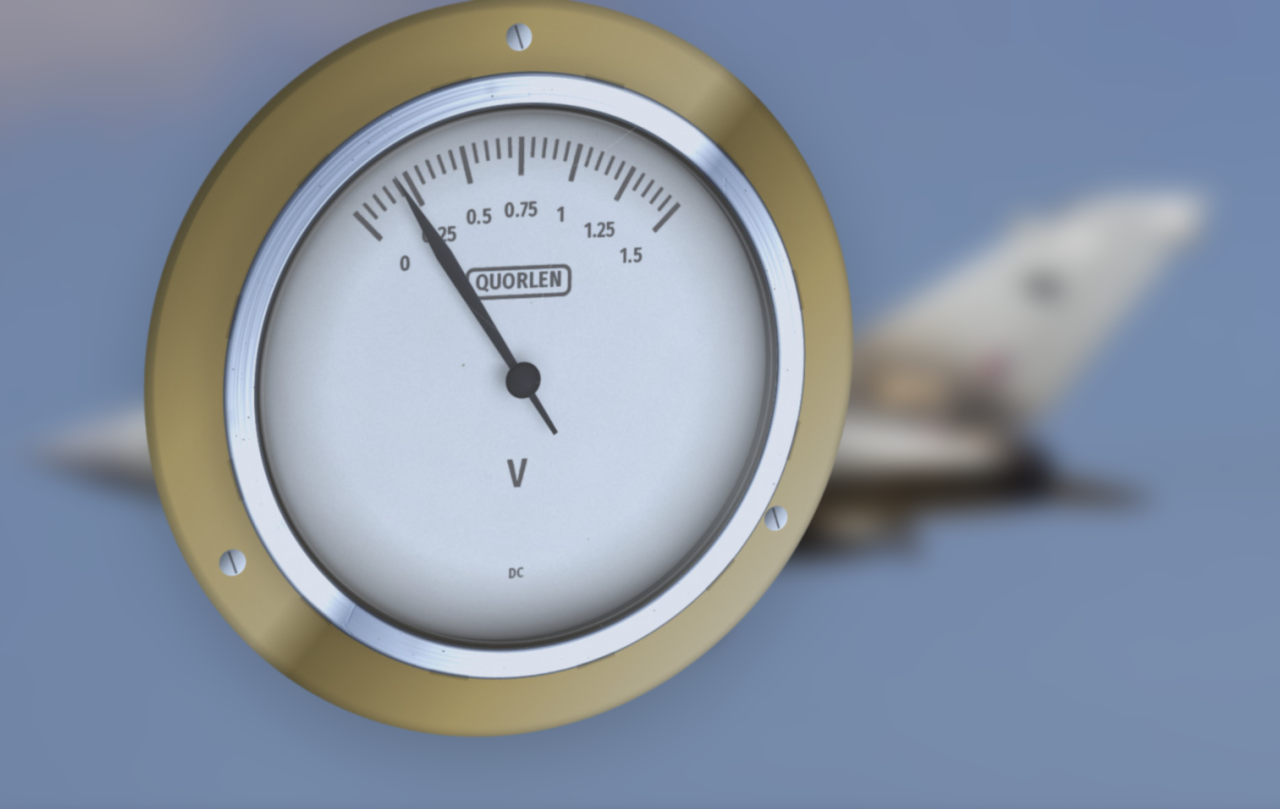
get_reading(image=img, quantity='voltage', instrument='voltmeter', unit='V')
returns 0.2 V
